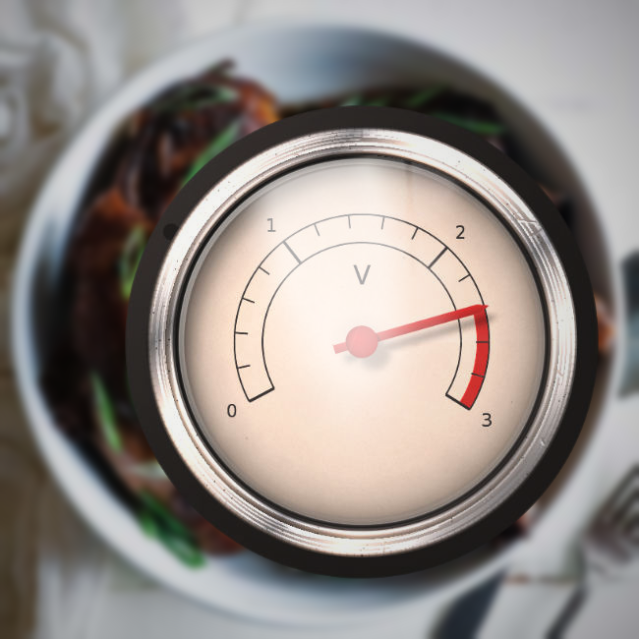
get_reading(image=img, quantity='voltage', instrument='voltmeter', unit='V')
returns 2.4 V
